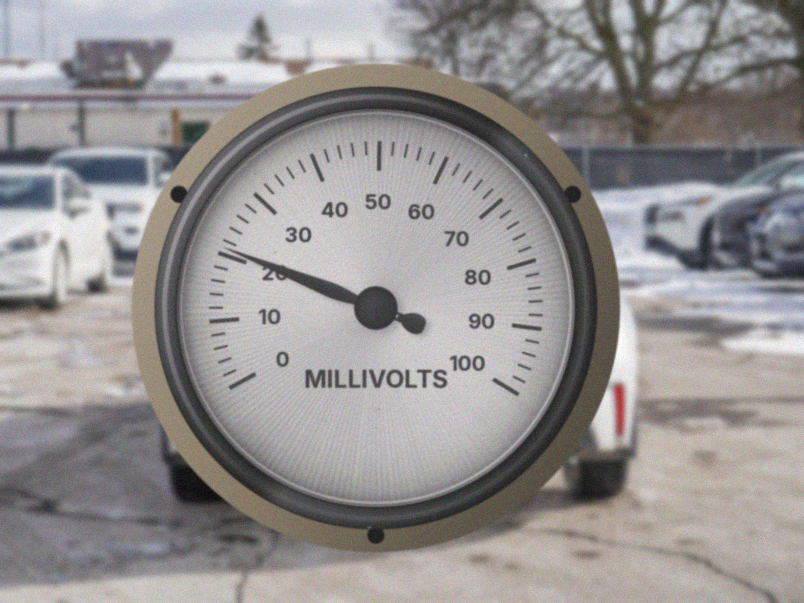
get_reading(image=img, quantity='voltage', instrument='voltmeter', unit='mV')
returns 21 mV
